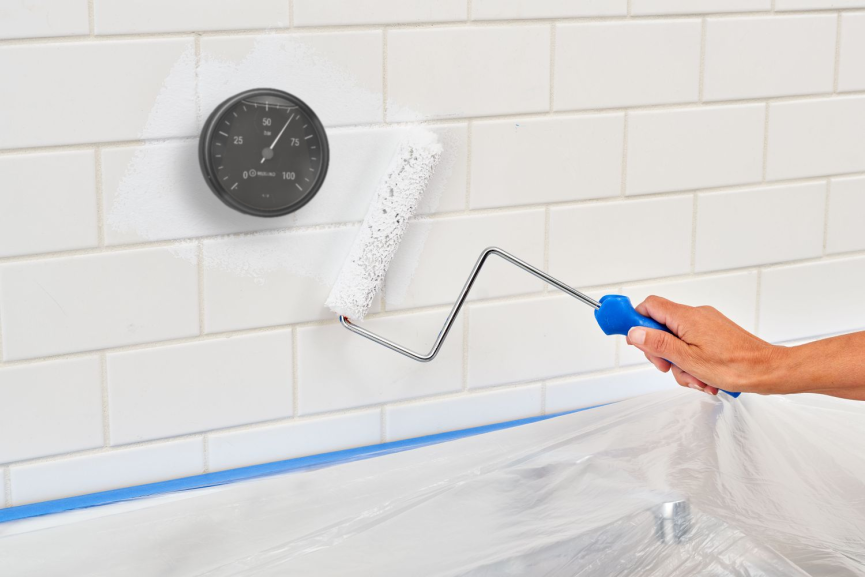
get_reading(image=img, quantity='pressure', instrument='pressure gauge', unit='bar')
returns 62.5 bar
